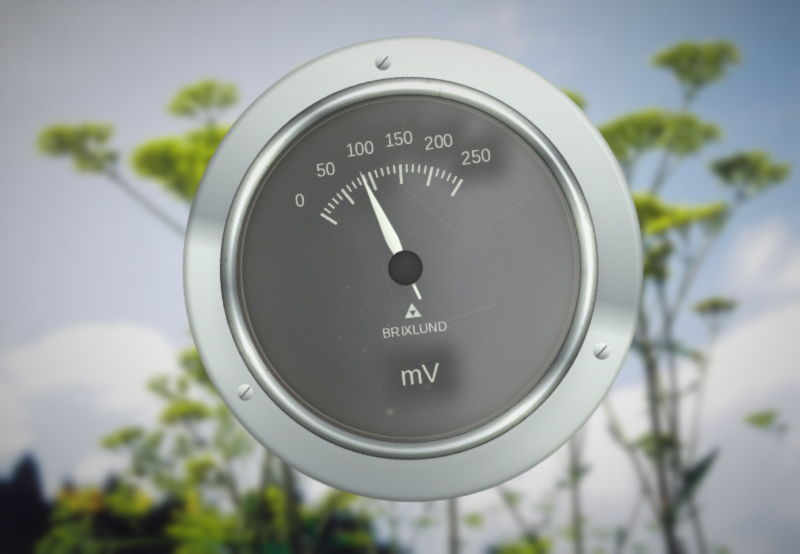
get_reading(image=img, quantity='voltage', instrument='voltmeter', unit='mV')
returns 90 mV
